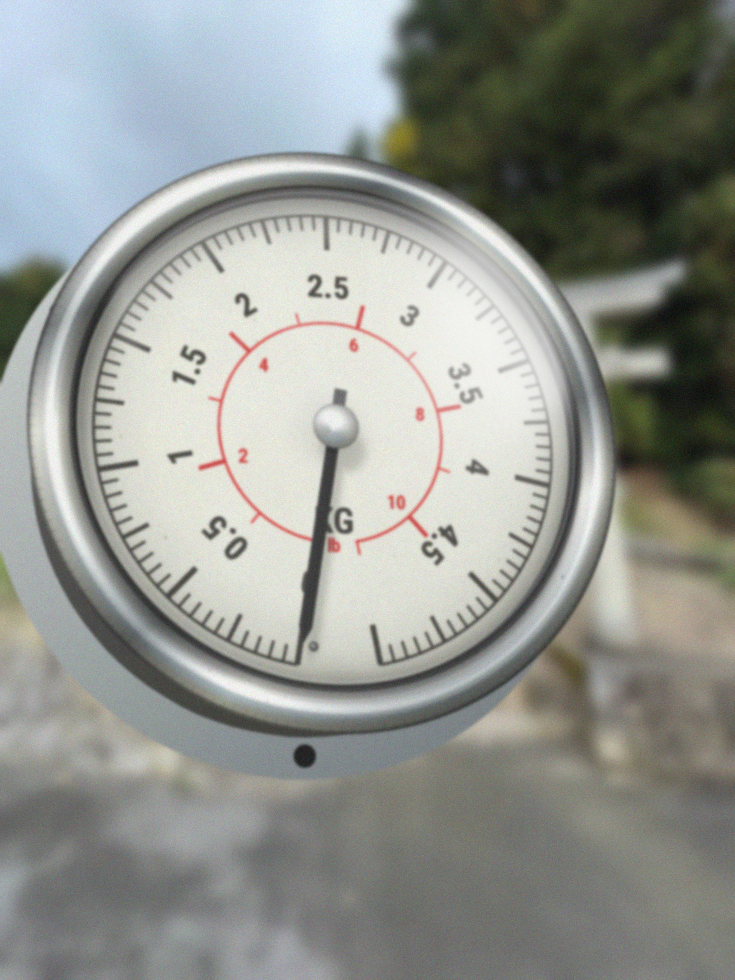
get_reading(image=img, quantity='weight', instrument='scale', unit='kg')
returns 0 kg
